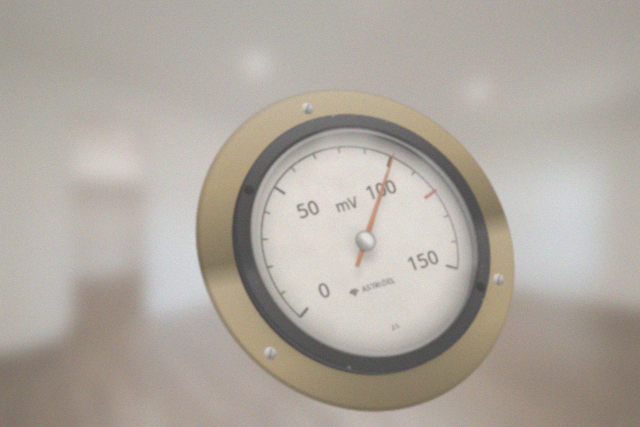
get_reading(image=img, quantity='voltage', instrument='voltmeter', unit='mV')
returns 100 mV
